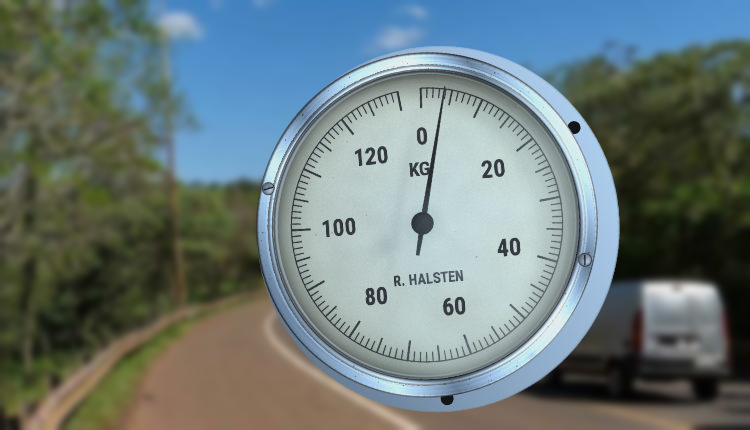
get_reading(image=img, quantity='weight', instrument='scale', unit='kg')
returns 4 kg
